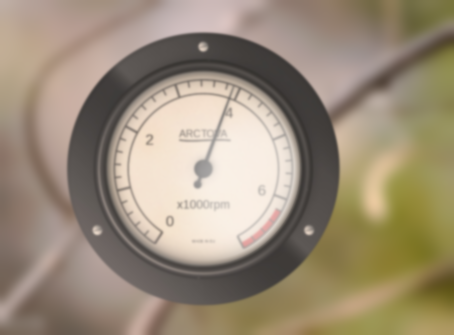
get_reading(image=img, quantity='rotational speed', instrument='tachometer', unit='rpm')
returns 3900 rpm
